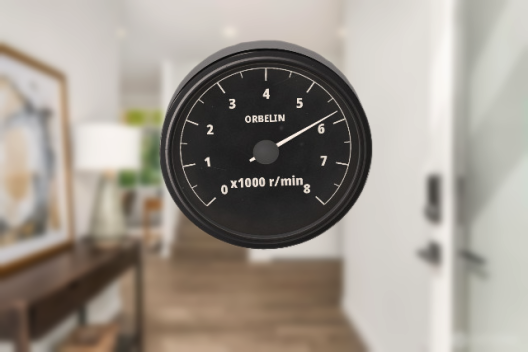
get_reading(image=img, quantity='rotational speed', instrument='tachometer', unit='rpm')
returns 5750 rpm
